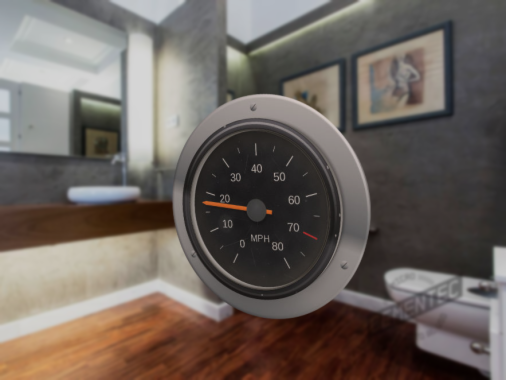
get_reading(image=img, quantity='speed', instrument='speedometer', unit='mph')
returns 17.5 mph
